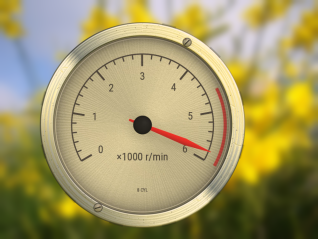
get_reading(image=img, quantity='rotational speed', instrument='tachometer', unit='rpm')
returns 5800 rpm
